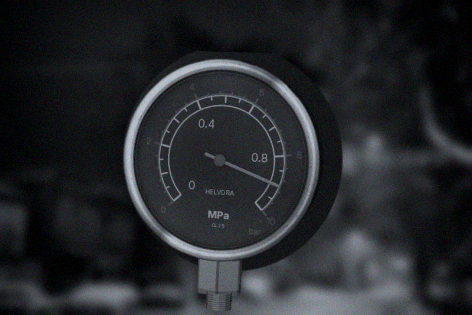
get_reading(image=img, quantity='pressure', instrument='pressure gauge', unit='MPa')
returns 0.9 MPa
